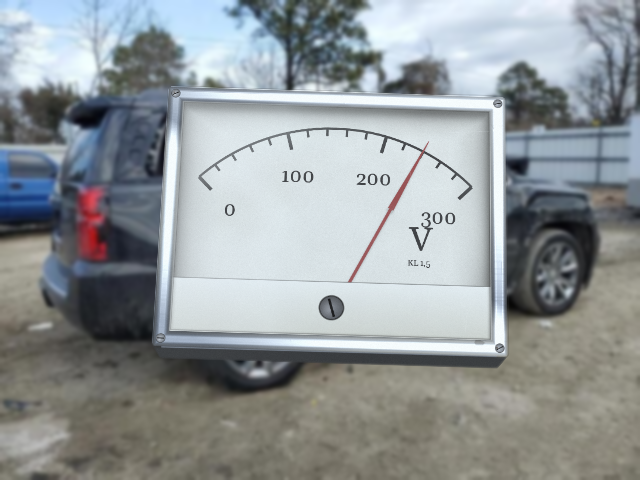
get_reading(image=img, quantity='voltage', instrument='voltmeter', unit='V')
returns 240 V
